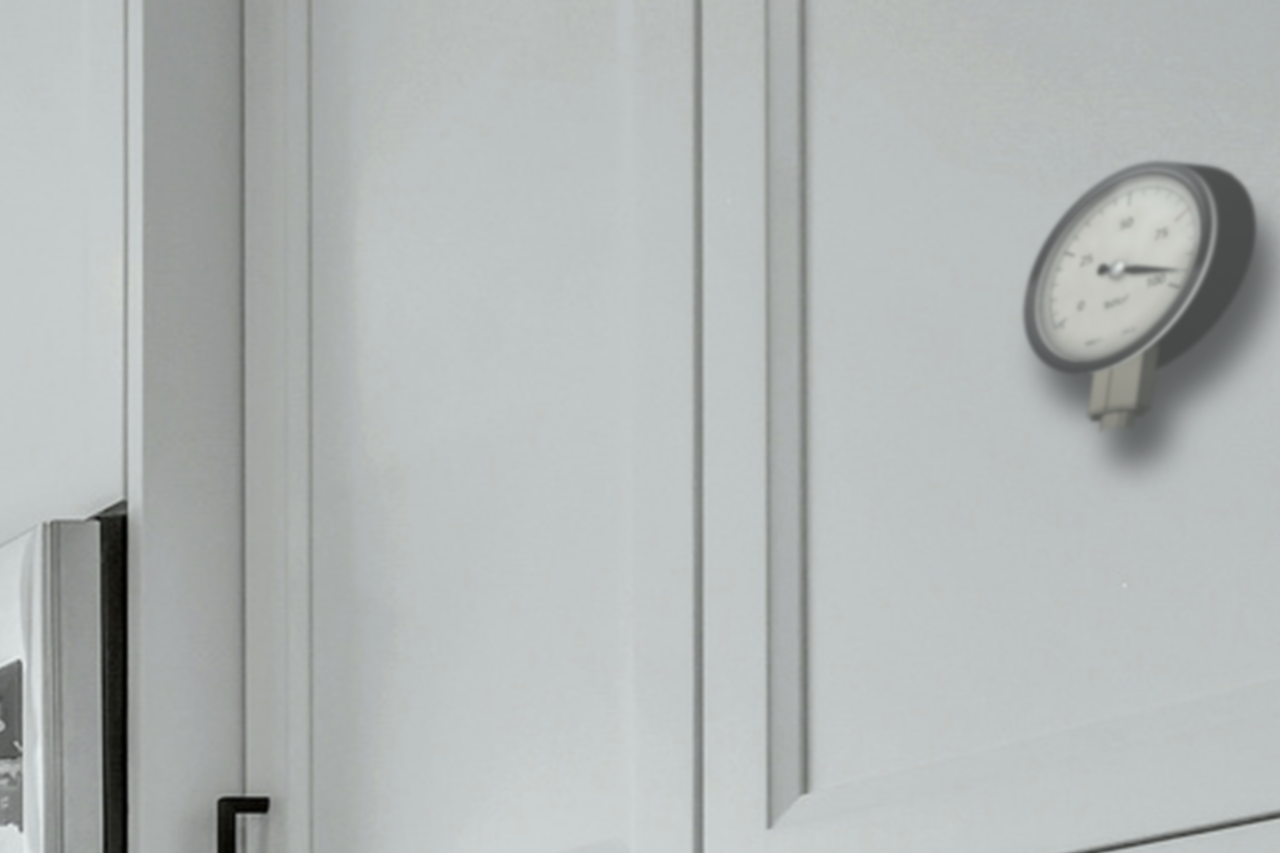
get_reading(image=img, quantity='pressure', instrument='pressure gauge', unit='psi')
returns 95 psi
